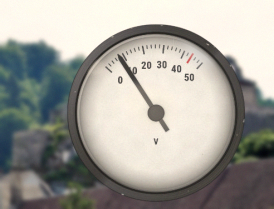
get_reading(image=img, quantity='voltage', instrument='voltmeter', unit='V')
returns 8 V
